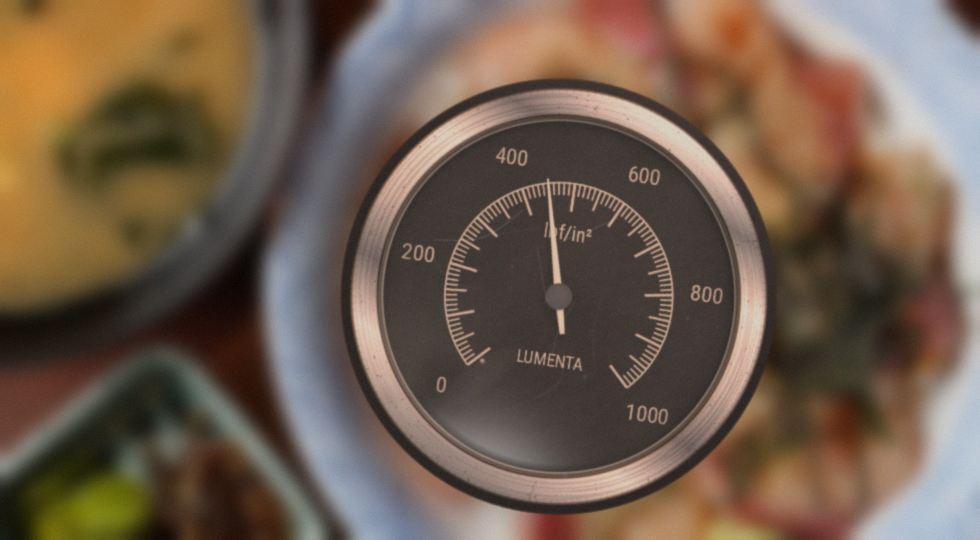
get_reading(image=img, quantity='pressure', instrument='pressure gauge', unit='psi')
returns 450 psi
